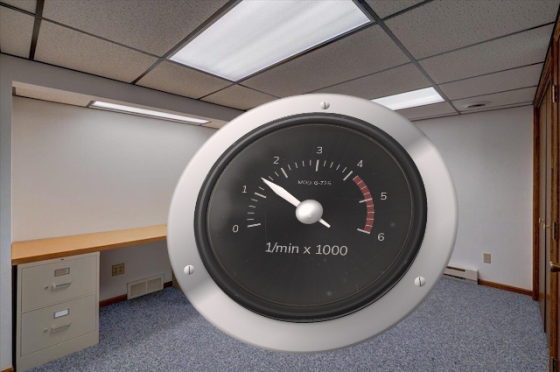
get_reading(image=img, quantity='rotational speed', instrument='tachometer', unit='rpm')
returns 1400 rpm
